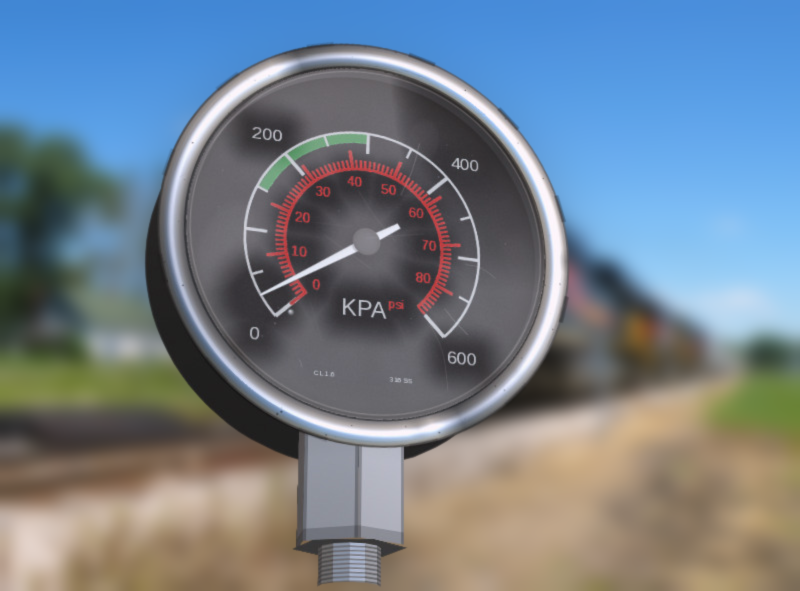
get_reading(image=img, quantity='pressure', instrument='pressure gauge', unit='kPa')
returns 25 kPa
